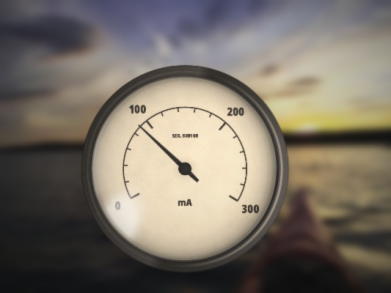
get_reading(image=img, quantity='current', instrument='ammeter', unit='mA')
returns 90 mA
